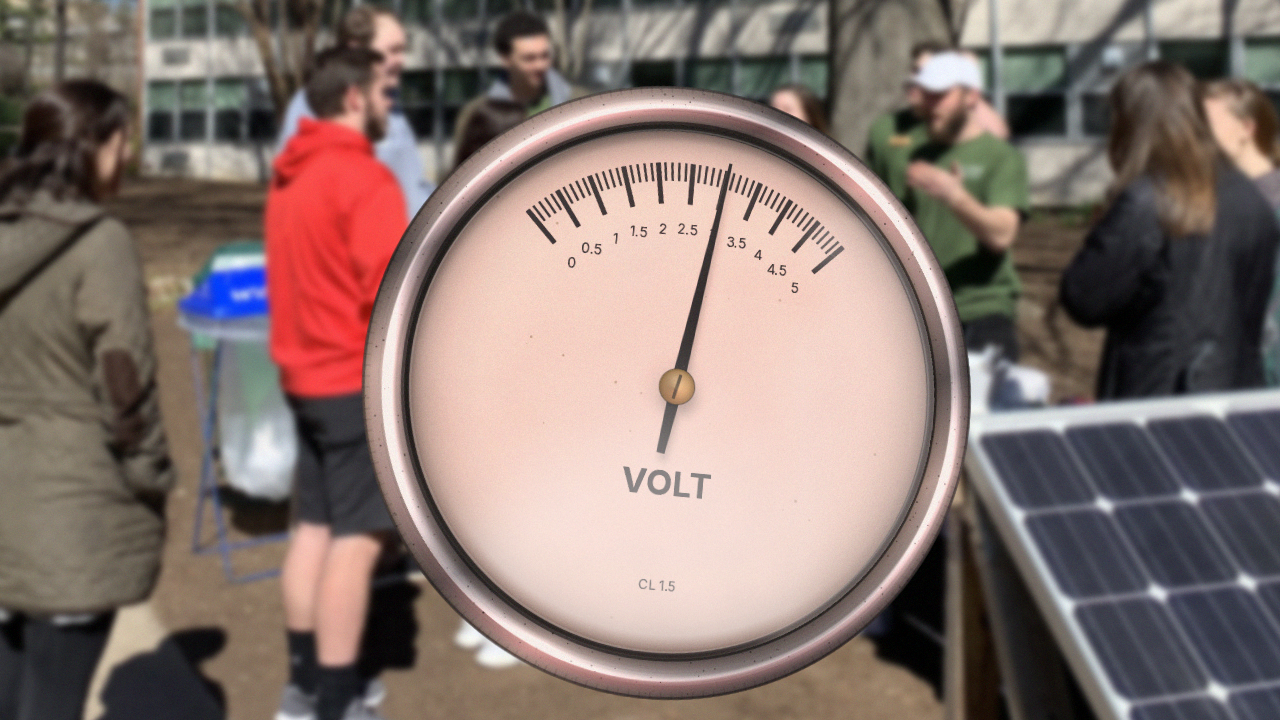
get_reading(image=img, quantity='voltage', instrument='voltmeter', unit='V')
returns 3 V
